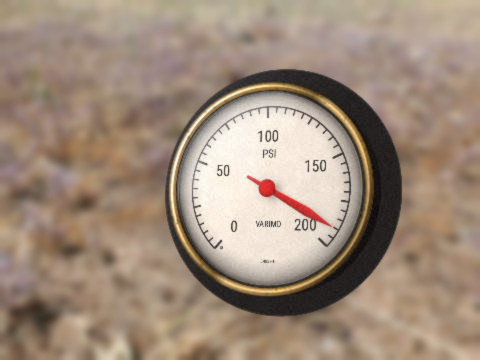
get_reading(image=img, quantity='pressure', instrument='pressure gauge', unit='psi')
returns 190 psi
